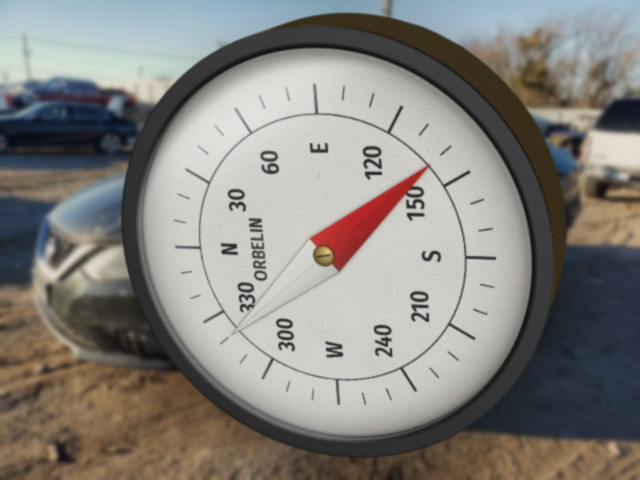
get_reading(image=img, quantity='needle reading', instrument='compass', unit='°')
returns 140 °
